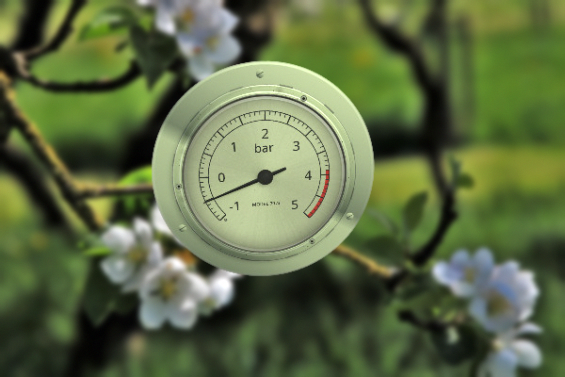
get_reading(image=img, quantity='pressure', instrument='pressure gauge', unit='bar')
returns -0.5 bar
